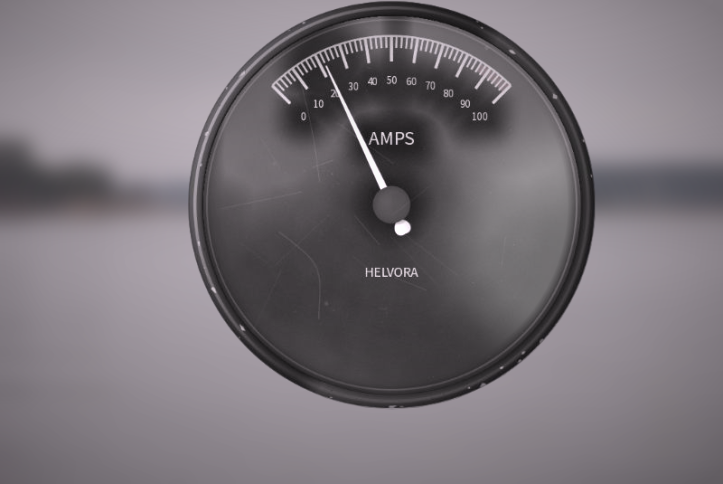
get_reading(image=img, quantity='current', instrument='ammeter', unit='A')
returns 22 A
